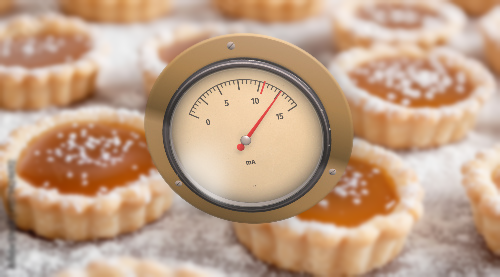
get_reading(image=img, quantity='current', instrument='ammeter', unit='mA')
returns 12.5 mA
